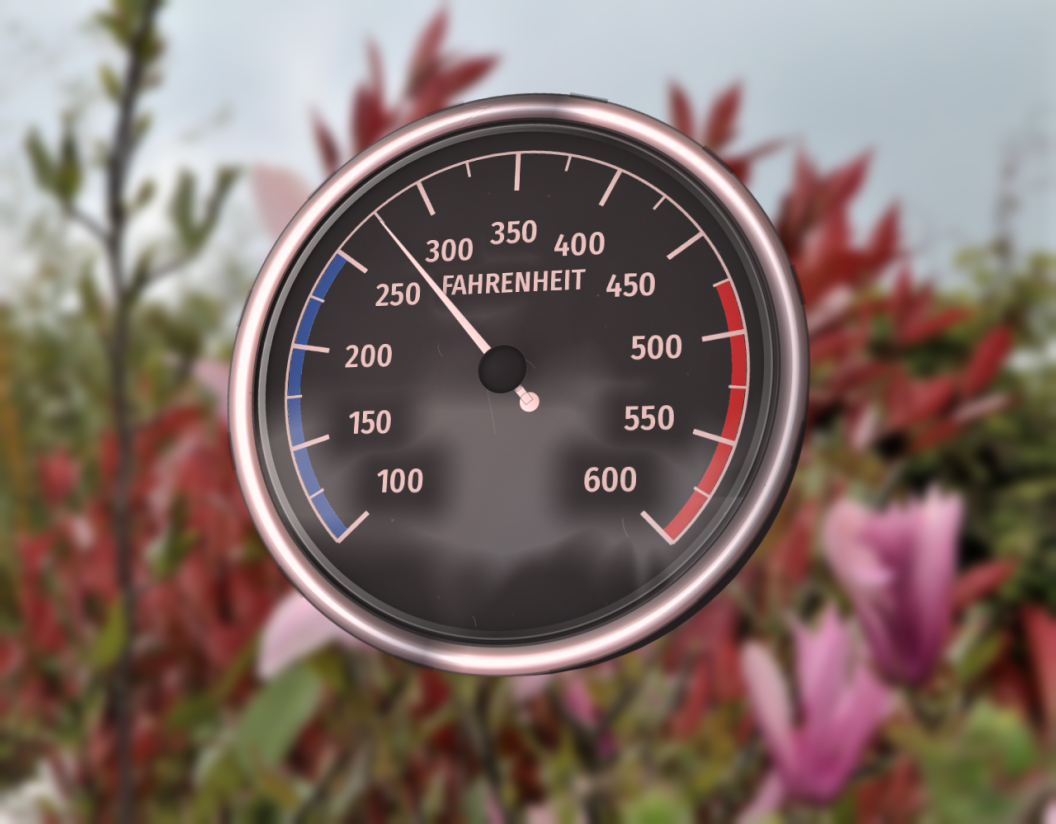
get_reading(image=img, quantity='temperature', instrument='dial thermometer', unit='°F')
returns 275 °F
